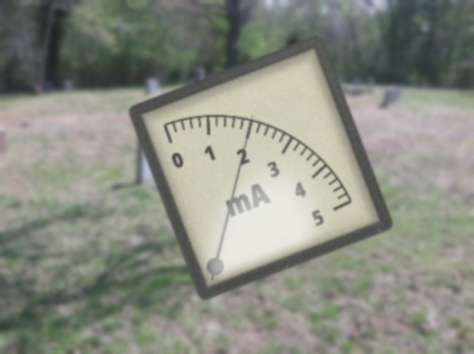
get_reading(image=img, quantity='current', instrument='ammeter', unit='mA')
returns 2 mA
